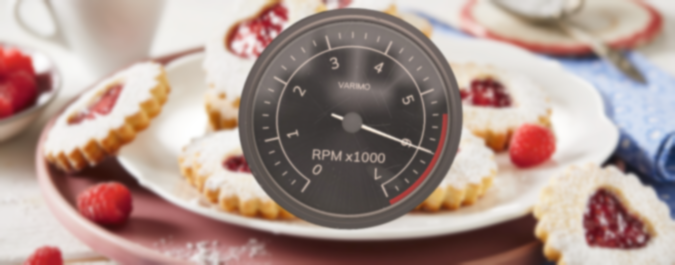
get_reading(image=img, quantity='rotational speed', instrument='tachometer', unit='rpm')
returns 6000 rpm
